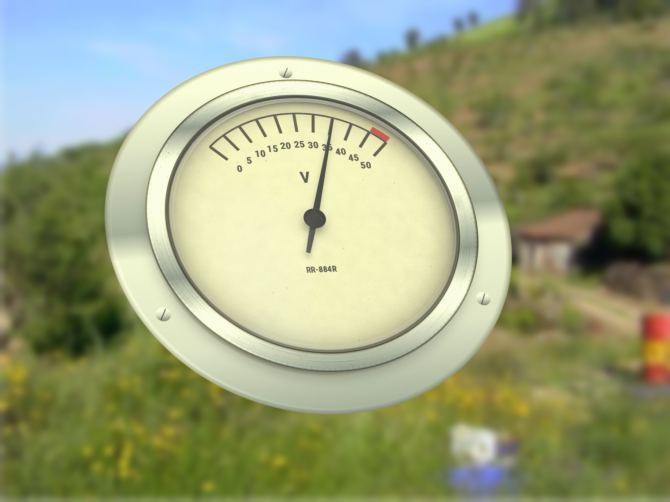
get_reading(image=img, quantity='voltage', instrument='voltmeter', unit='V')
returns 35 V
